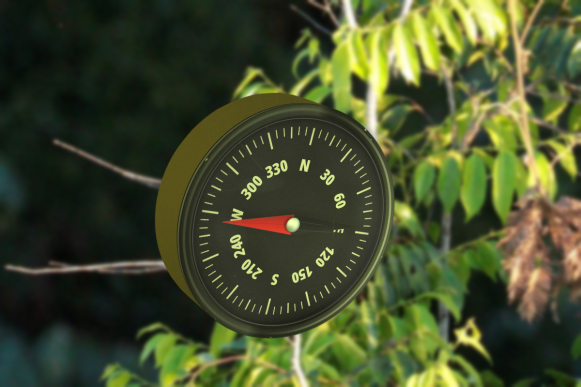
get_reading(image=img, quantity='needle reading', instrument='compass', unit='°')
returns 265 °
